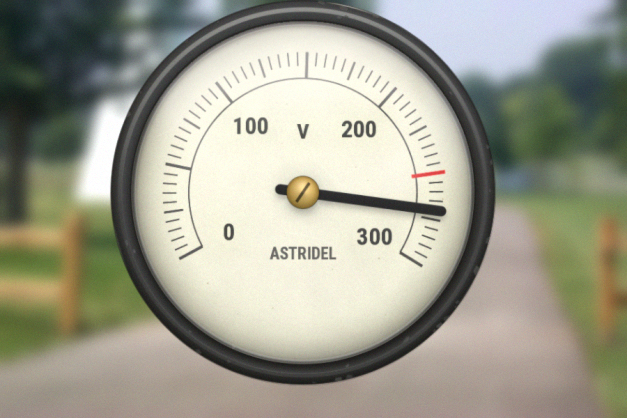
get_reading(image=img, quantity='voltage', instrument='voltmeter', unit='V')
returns 270 V
